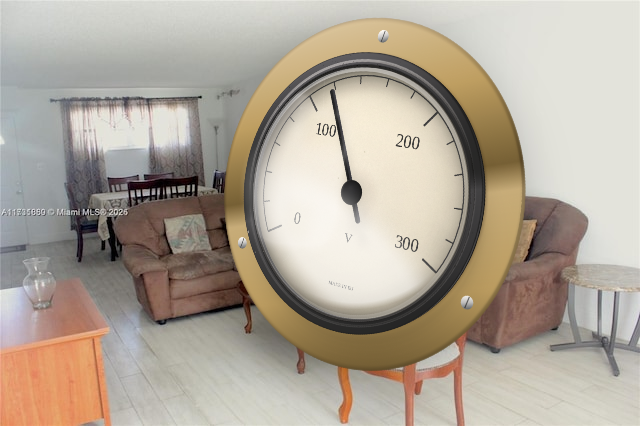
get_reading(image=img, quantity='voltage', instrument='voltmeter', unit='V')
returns 120 V
